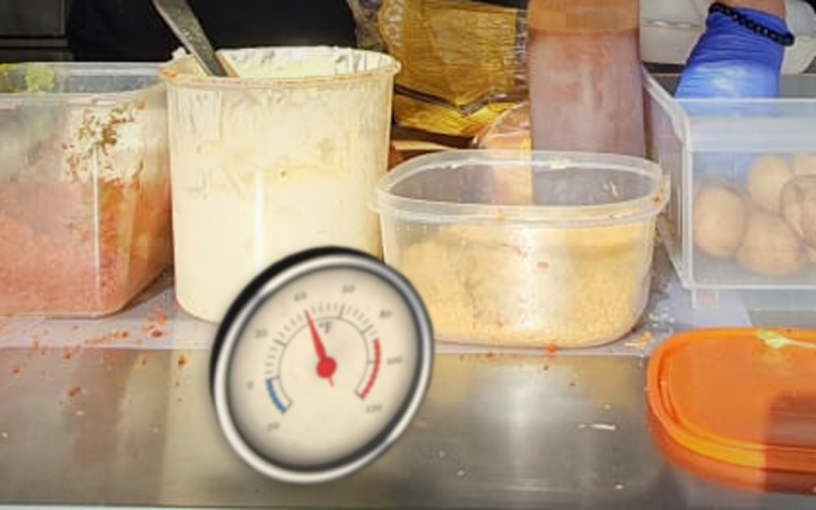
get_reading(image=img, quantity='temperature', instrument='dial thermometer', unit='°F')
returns 40 °F
